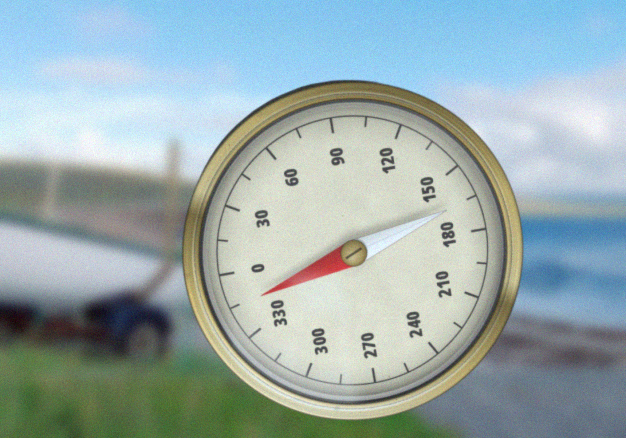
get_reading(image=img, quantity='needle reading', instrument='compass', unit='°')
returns 345 °
